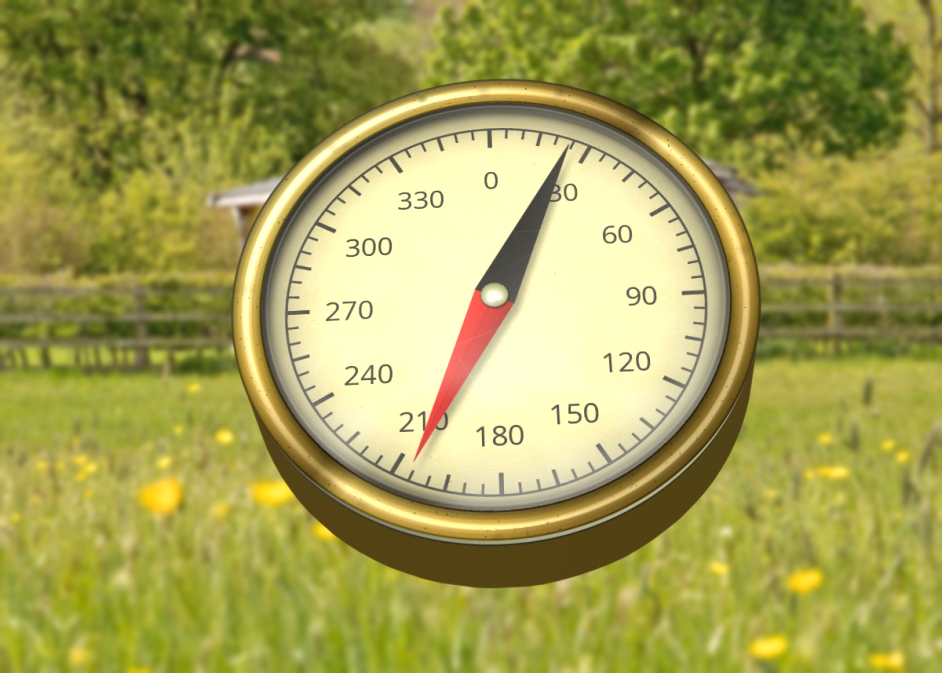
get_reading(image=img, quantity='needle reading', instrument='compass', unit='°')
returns 205 °
